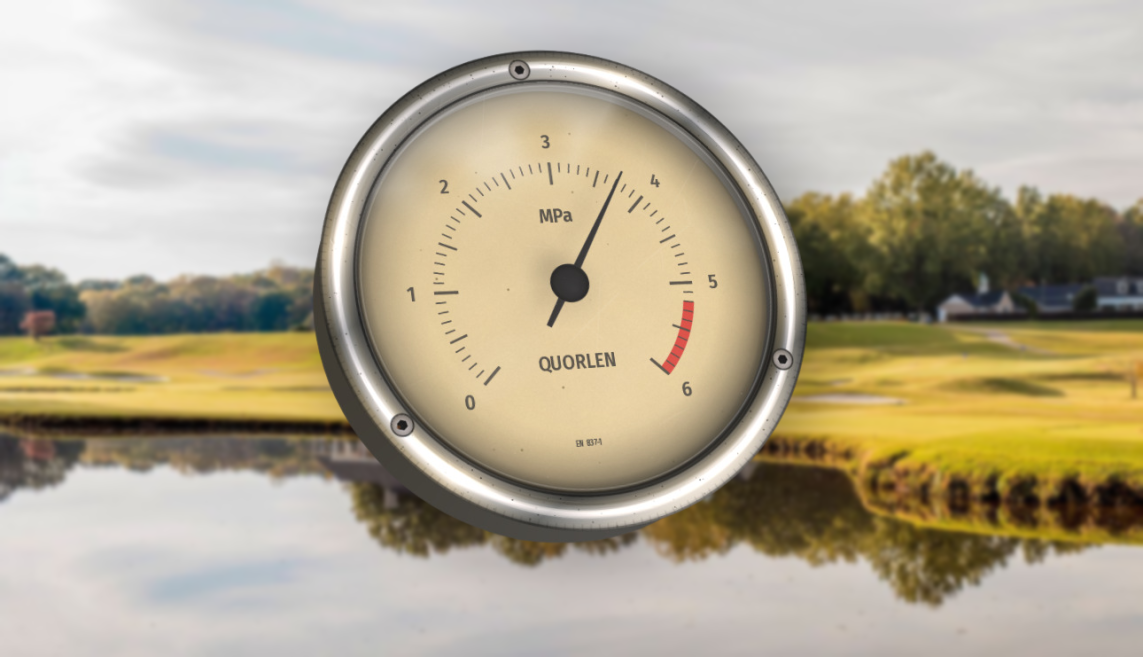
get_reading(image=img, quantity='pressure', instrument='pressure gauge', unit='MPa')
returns 3.7 MPa
